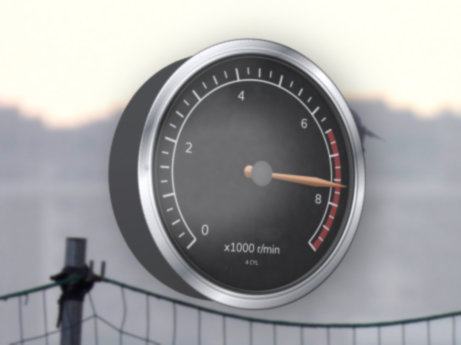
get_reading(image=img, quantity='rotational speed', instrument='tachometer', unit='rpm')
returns 7625 rpm
